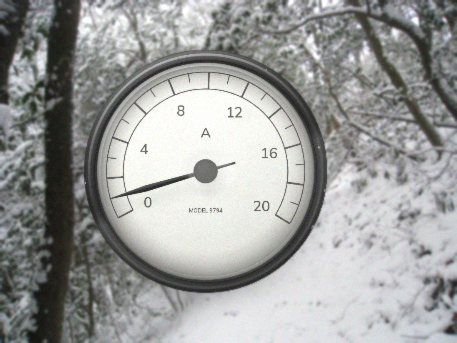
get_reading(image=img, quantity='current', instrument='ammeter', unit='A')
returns 1 A
